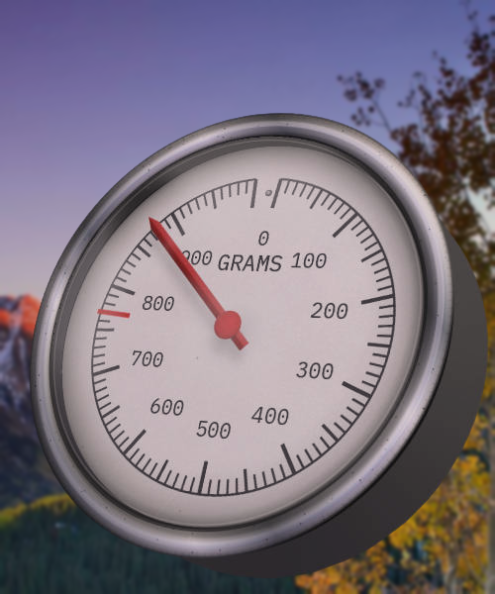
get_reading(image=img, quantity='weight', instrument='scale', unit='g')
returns 880 g
